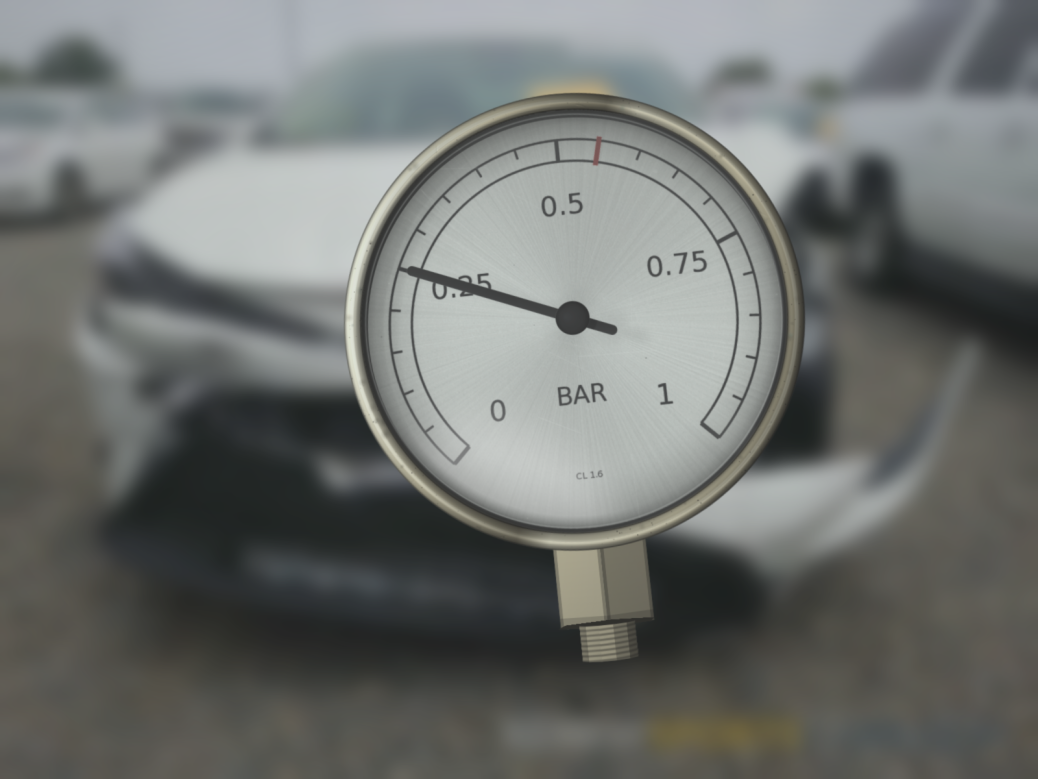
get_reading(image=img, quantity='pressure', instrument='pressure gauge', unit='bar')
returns 0.25 bar
